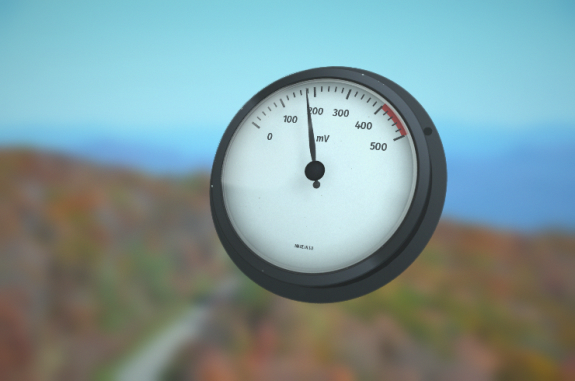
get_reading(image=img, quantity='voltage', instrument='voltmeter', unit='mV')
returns 180 mV
